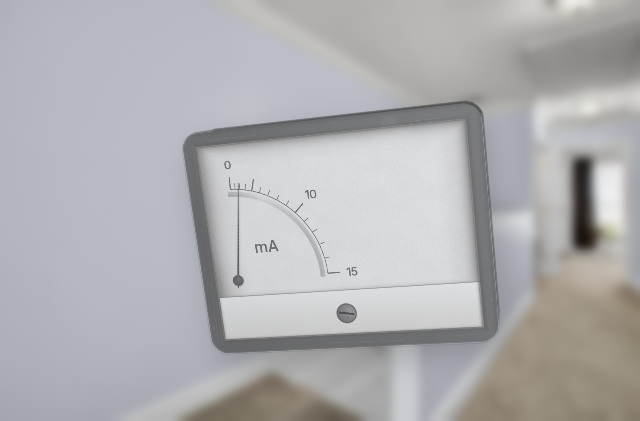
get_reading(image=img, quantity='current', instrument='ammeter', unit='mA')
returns 3 mA
